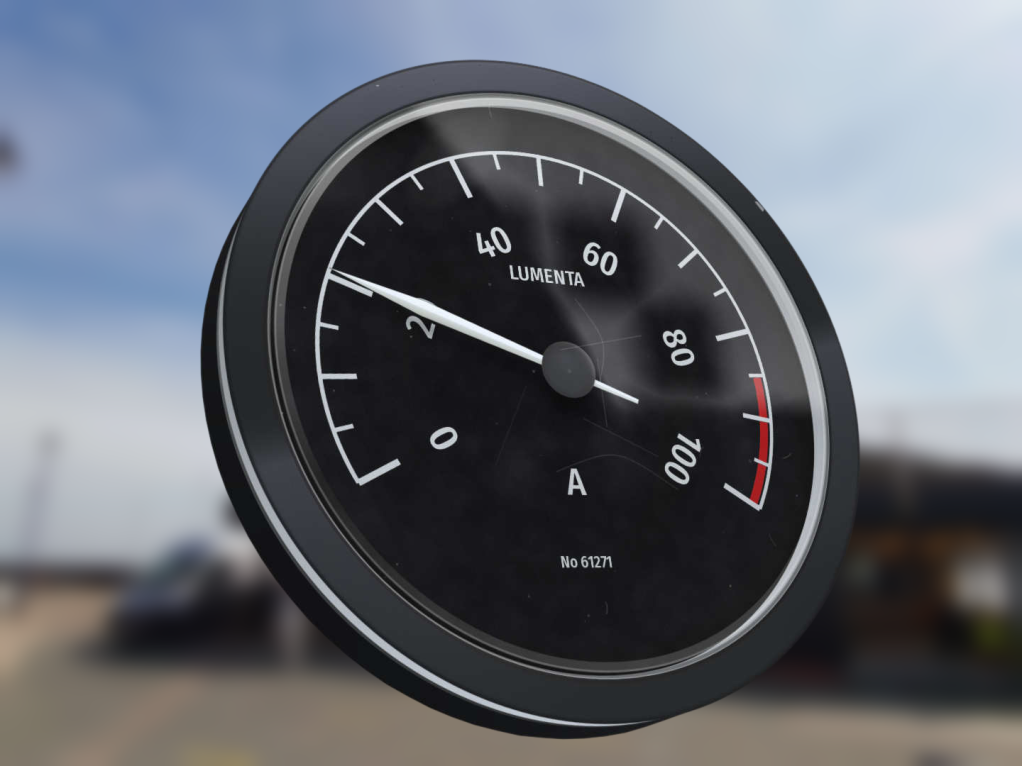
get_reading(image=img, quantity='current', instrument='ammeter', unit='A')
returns 20 A
